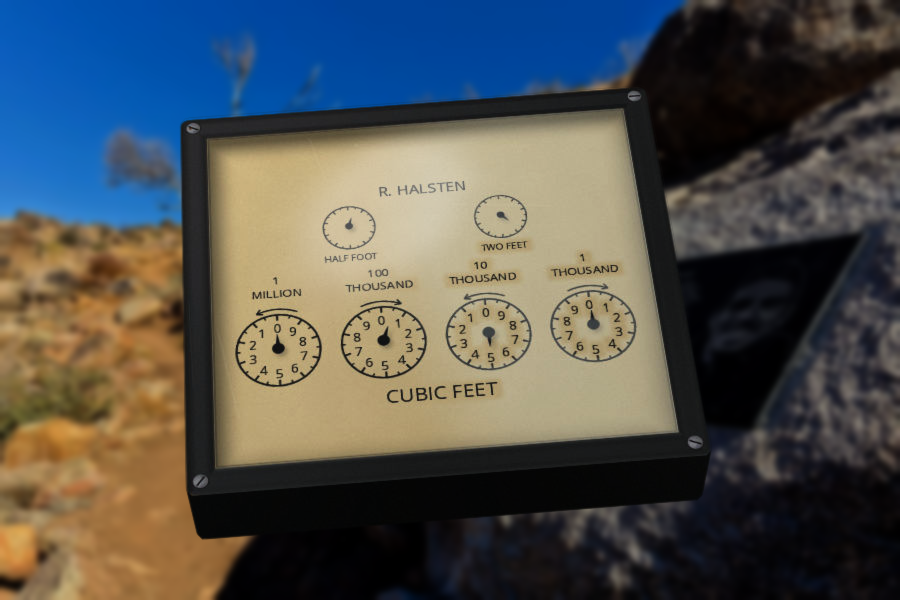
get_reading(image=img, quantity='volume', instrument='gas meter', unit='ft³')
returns 5000 ft³
